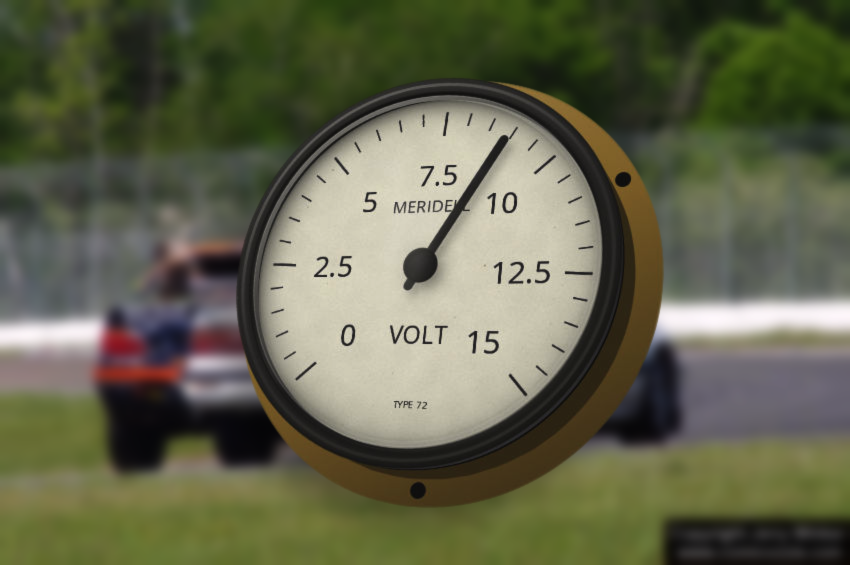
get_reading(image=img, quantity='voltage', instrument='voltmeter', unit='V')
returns 9 V
